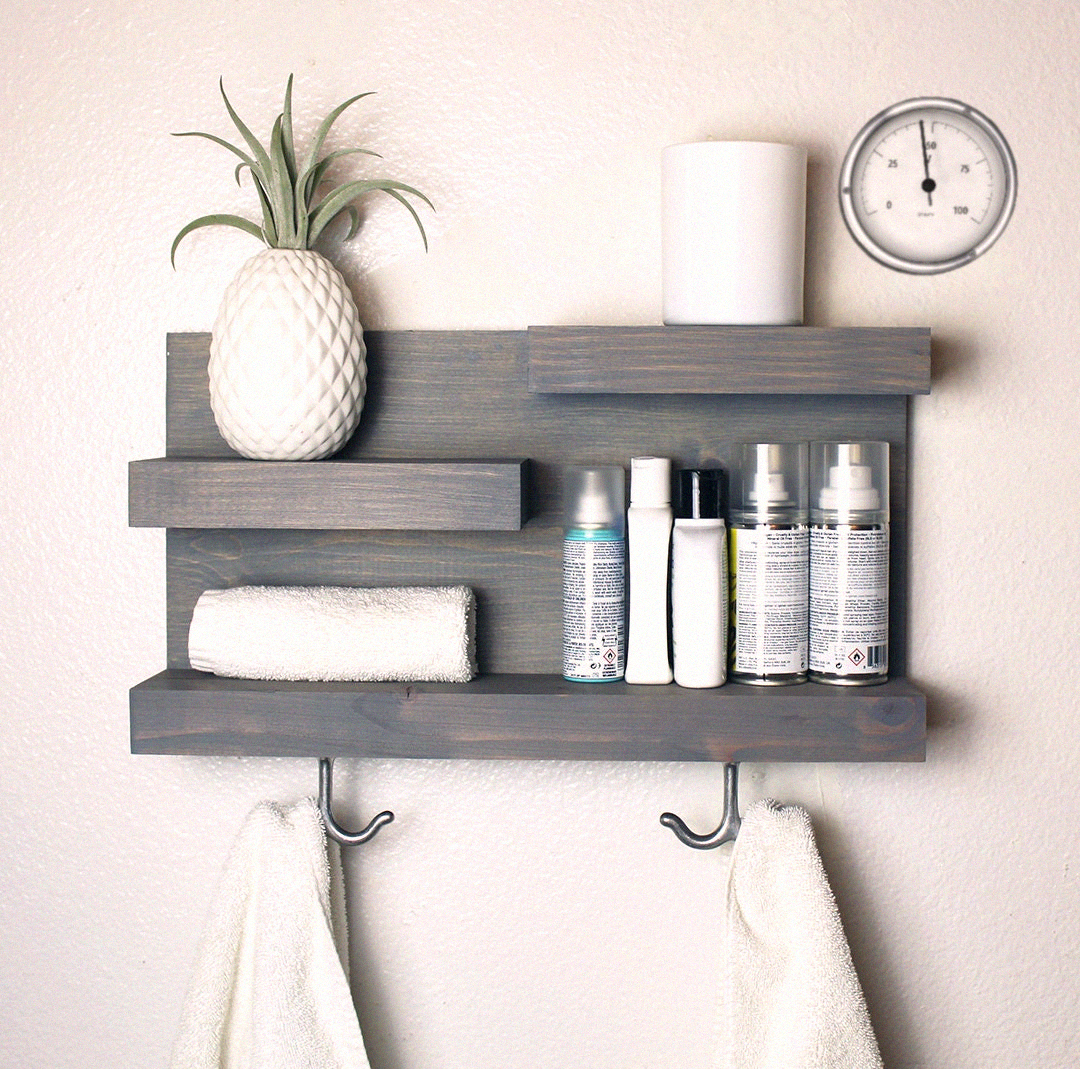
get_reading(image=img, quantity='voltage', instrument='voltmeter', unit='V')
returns 45 V
